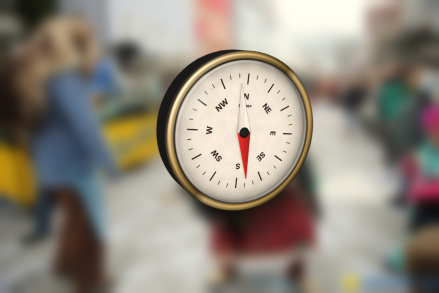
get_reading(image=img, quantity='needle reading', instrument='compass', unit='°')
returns 170 °
